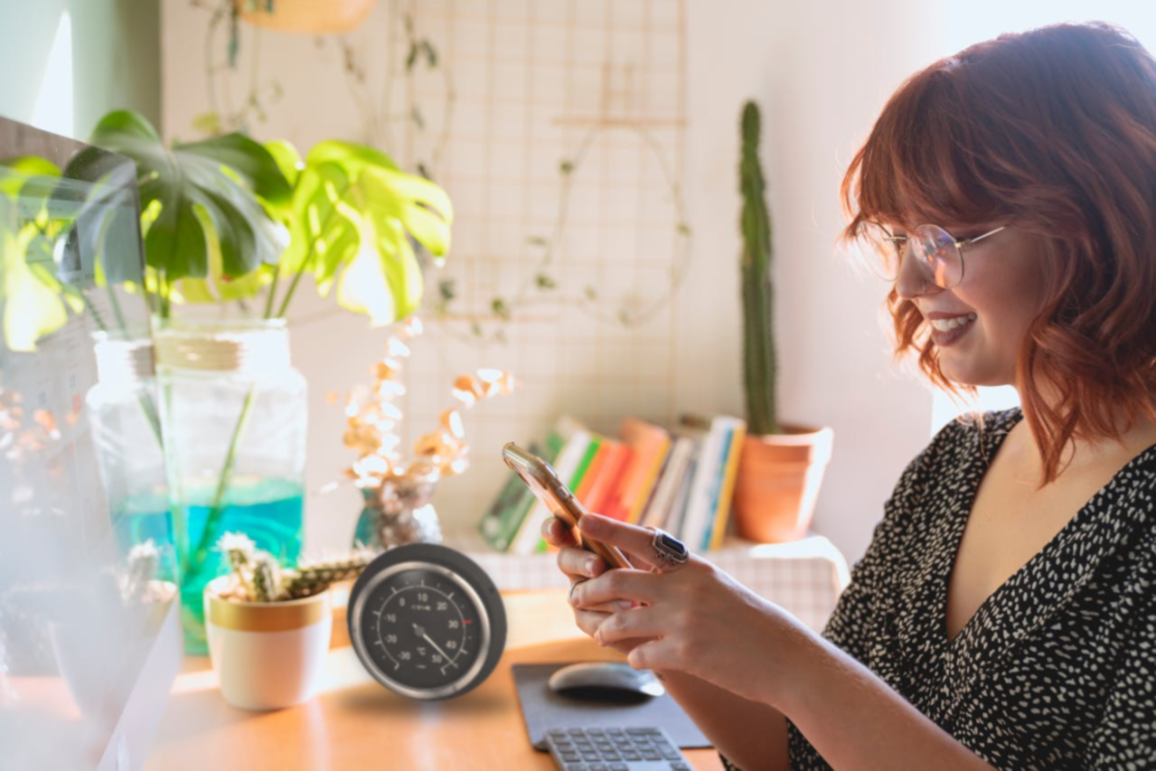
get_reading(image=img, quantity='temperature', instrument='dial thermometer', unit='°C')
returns 45 °C
